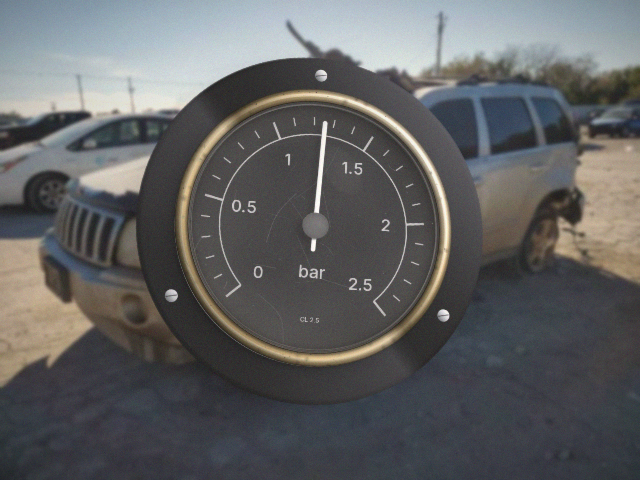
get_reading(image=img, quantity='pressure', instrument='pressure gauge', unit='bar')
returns 1.25 bar
